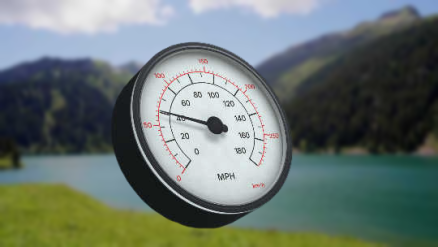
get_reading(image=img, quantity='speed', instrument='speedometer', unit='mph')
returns 40 mph
